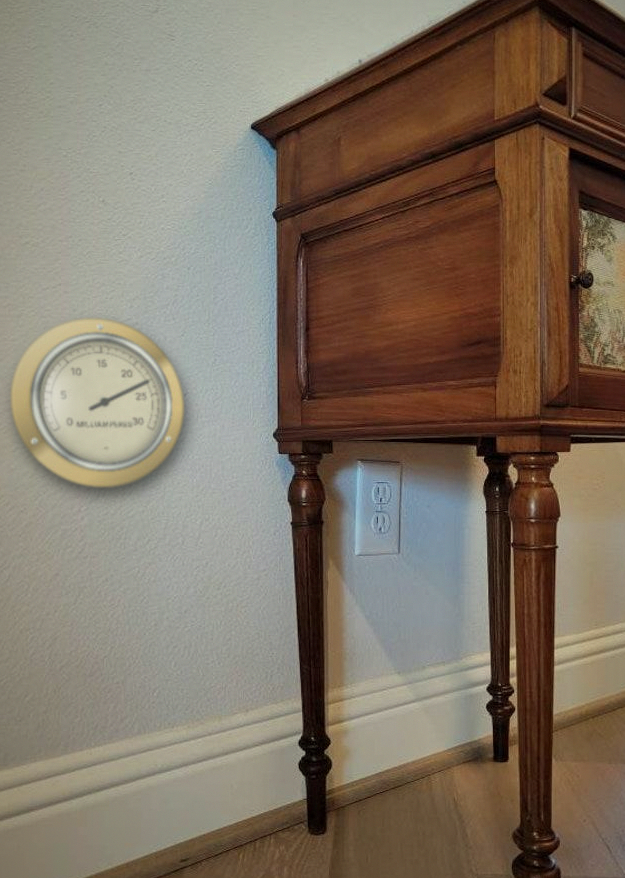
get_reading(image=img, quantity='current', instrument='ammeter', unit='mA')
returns 23 mA
